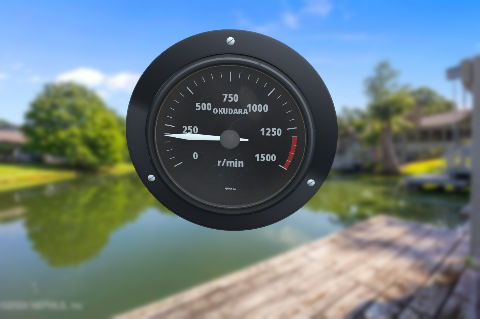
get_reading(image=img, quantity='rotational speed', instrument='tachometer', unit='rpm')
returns 200 rpm
